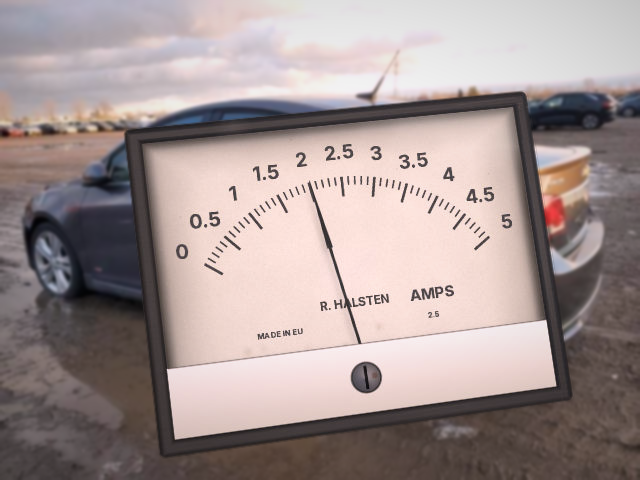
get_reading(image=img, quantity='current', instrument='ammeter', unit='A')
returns 2 A
